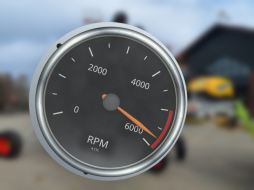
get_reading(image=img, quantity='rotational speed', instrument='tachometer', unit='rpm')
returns 5750 rpm
